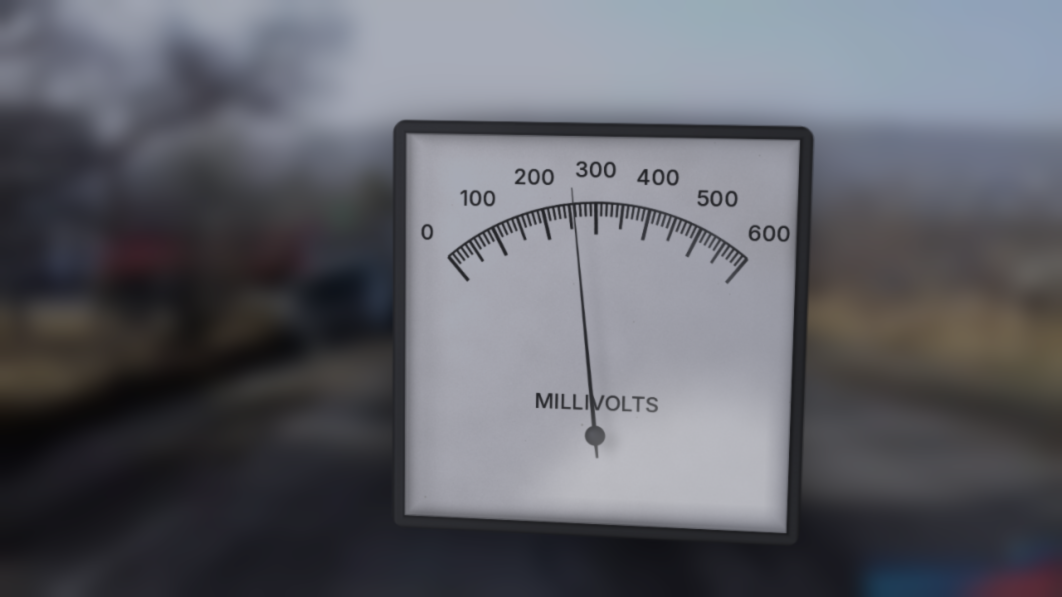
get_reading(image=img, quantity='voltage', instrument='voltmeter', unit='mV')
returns 260 mV
